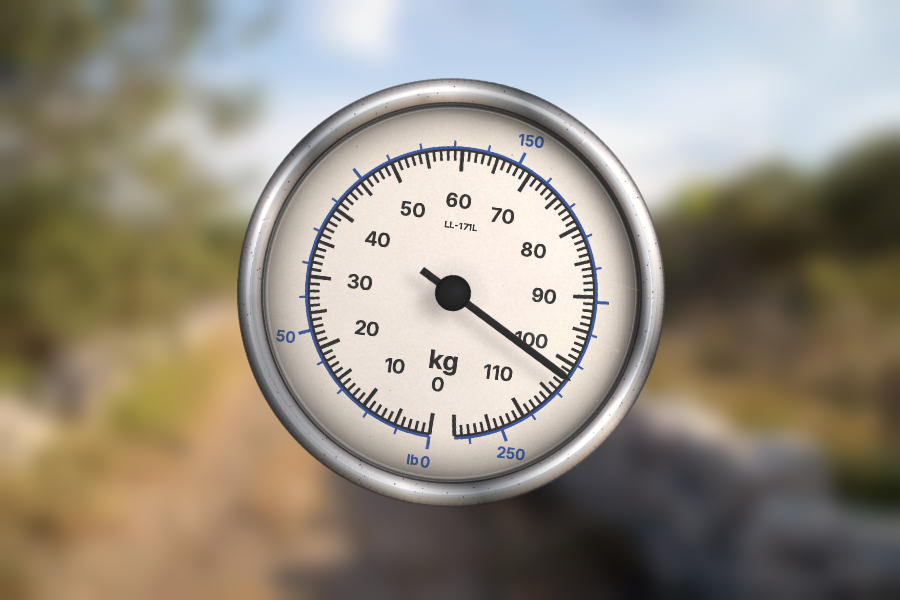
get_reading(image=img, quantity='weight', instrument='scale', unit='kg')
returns 102 kg
